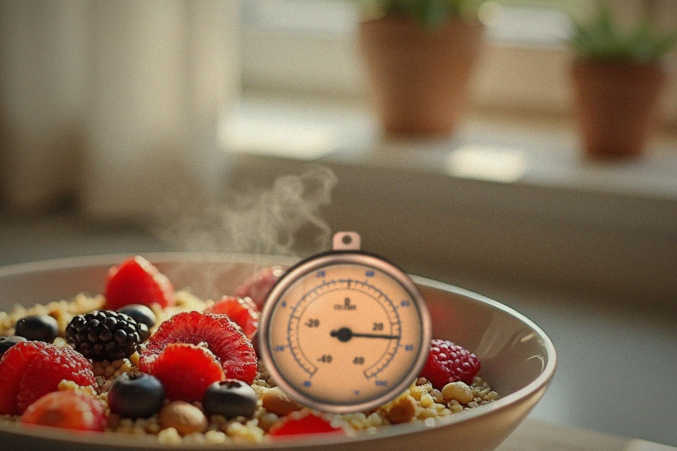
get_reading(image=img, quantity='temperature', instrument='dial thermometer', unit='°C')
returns 24 °C
